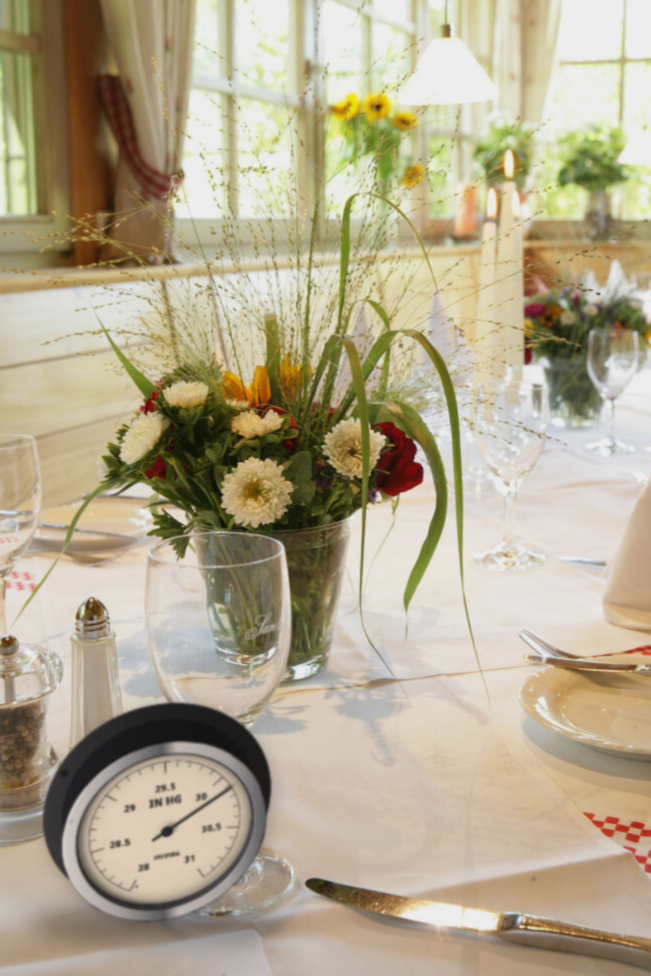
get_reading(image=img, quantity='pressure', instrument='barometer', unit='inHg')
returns 30.1 inHg
